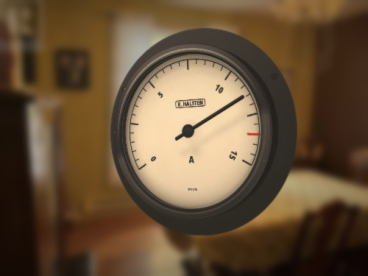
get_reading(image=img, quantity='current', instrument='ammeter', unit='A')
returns 11.5 A
